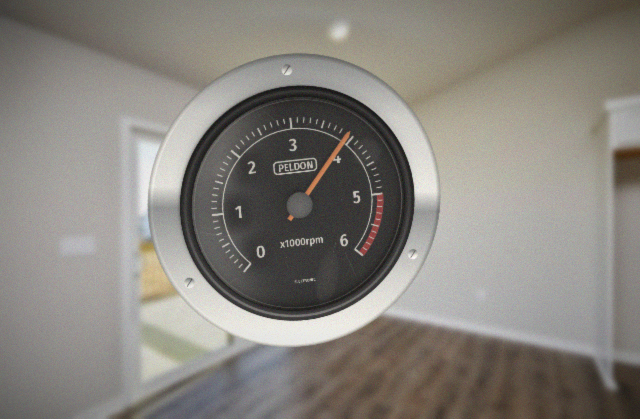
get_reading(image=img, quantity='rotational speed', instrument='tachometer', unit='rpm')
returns 3900 rpm
